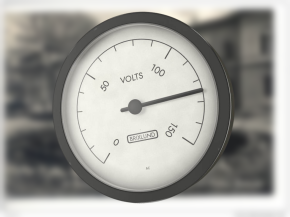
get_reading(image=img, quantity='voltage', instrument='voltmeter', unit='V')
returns 125 V
